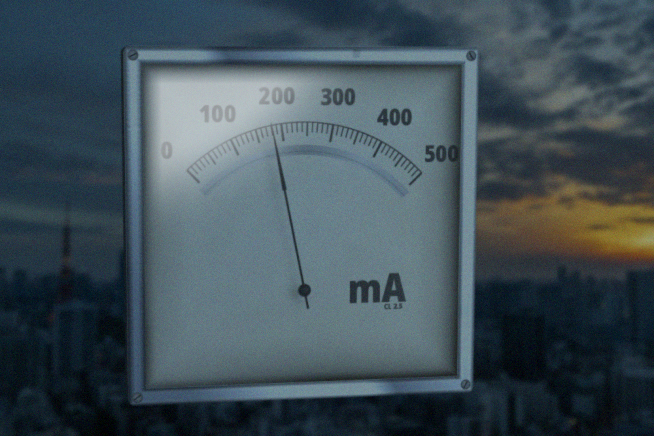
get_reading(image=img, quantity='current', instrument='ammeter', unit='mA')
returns 180 mA
